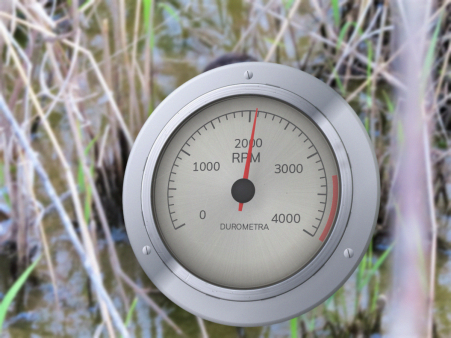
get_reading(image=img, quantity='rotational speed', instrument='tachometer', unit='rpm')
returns 2100 rpm
